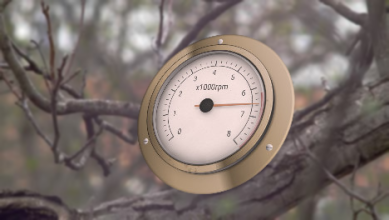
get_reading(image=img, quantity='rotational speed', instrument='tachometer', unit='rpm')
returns 6600 rpm
